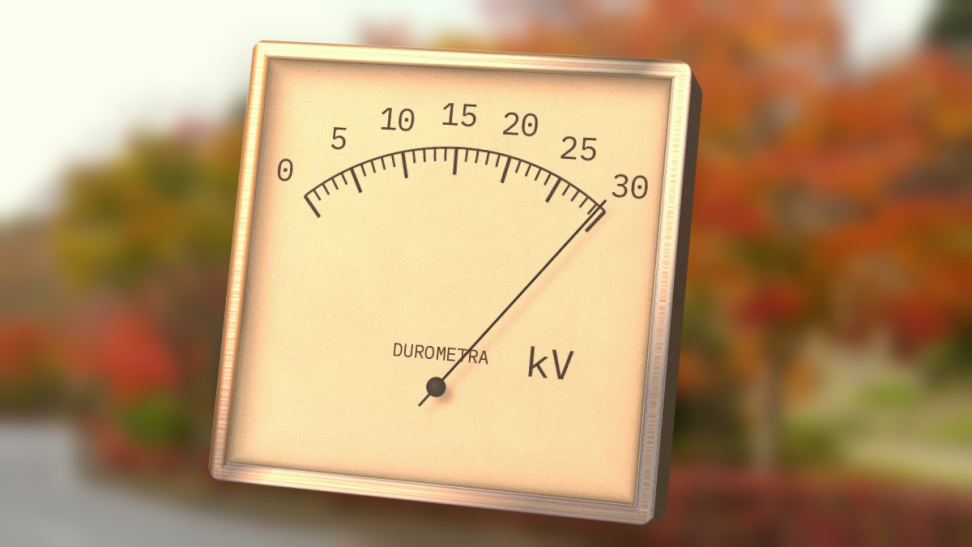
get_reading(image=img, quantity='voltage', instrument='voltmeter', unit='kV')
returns 29.5 kV
